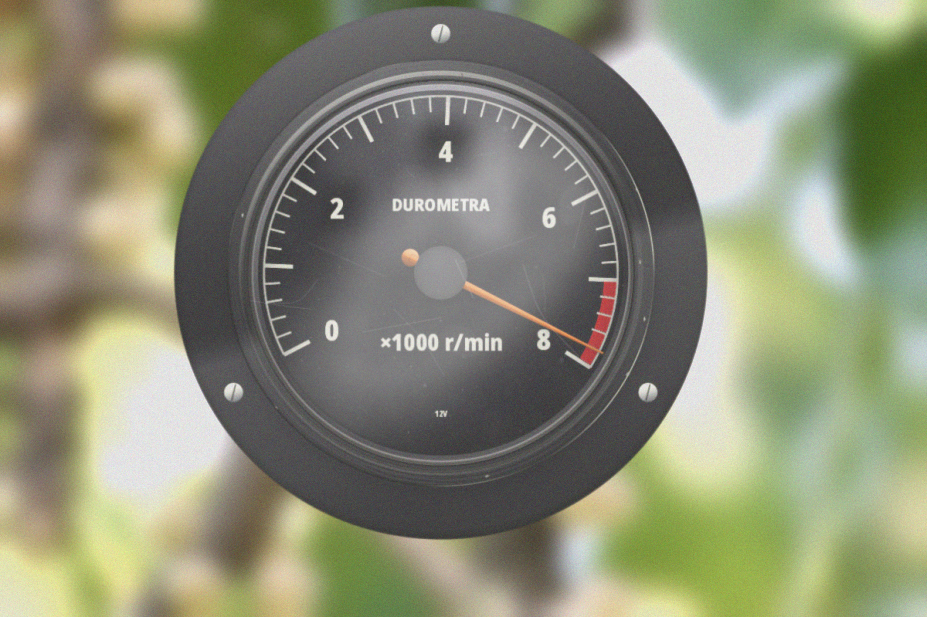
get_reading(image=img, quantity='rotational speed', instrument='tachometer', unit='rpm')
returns 7800 rpm
